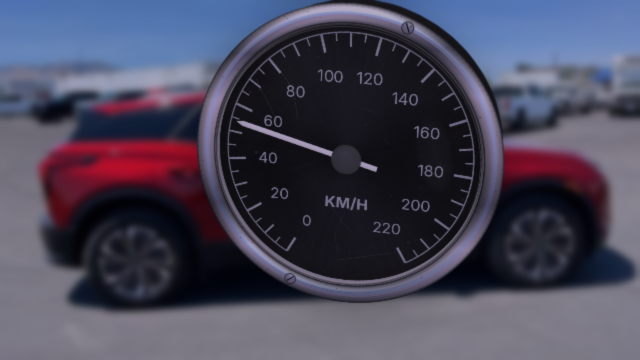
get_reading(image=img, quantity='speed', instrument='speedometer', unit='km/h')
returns 55 km/h
